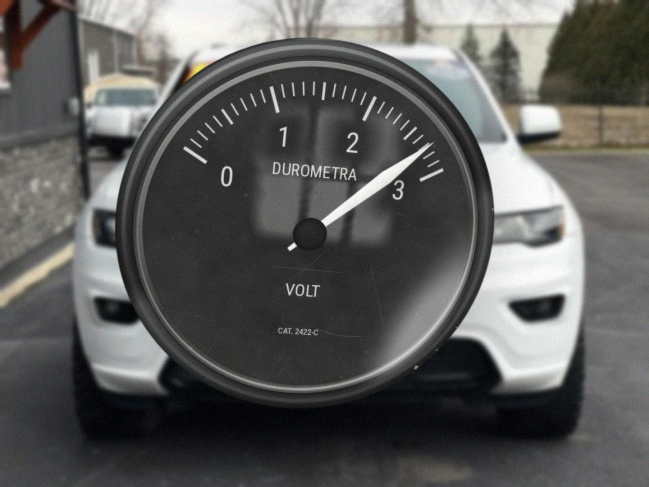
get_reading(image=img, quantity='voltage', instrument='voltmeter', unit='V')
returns 2.7 V
